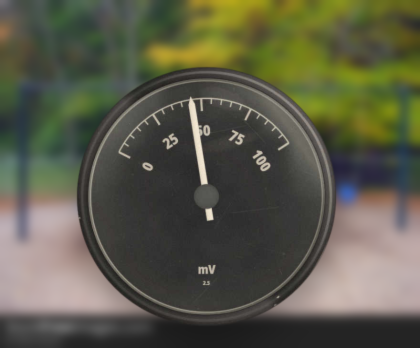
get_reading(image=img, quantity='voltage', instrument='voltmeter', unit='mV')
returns 45 mV
